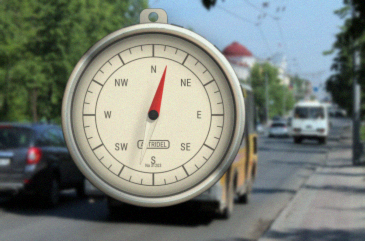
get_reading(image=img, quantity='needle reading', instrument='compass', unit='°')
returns 15 °
